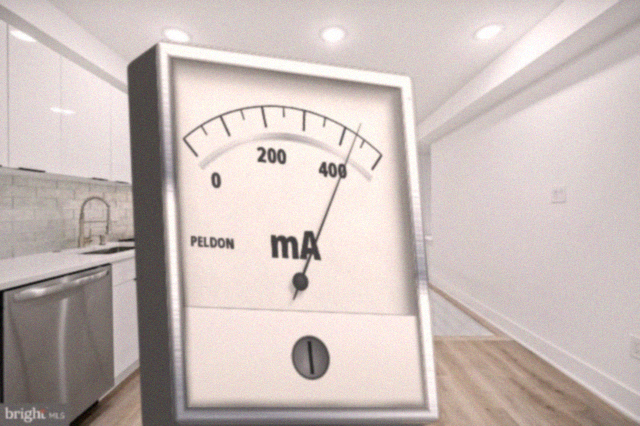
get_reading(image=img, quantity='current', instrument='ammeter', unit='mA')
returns 425 mA
